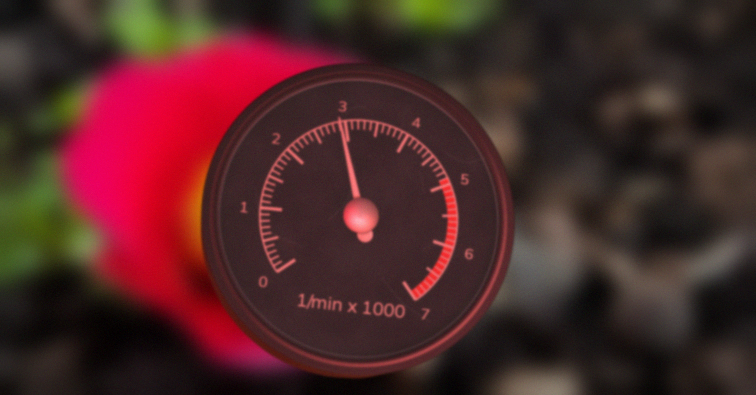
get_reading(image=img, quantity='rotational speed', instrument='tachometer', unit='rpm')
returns 2900 rpm
